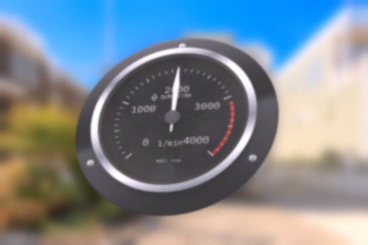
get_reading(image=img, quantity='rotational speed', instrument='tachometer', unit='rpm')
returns 2000 rpm
